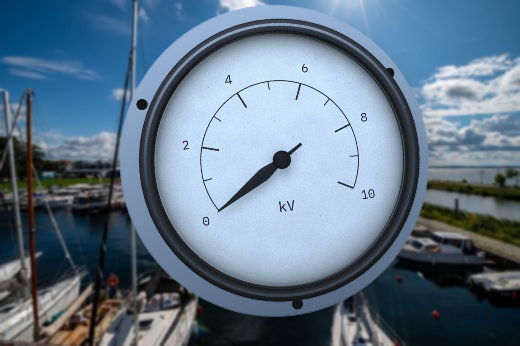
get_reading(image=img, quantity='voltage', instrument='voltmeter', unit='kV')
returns 0 kV
